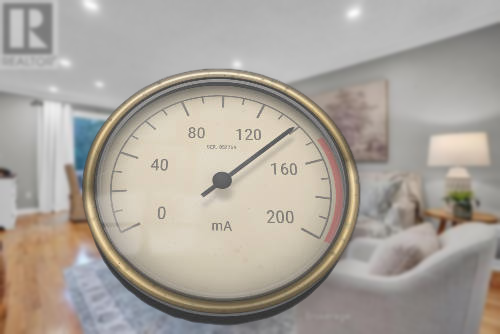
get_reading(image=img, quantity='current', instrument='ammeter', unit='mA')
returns 140 mA
